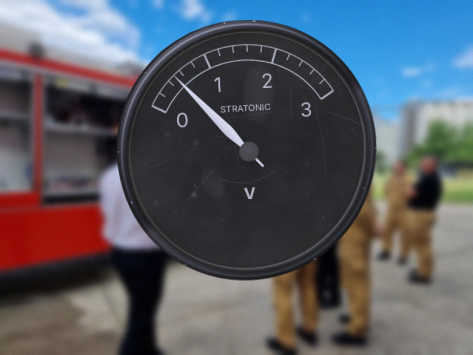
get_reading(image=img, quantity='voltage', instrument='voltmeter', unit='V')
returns 0.5 V
